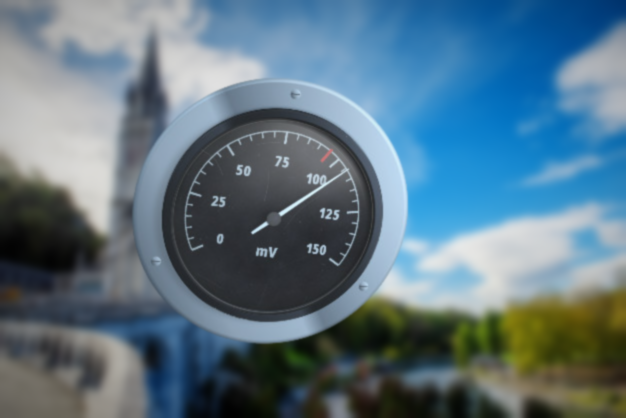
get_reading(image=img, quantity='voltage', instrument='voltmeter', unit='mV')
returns 105 mV
